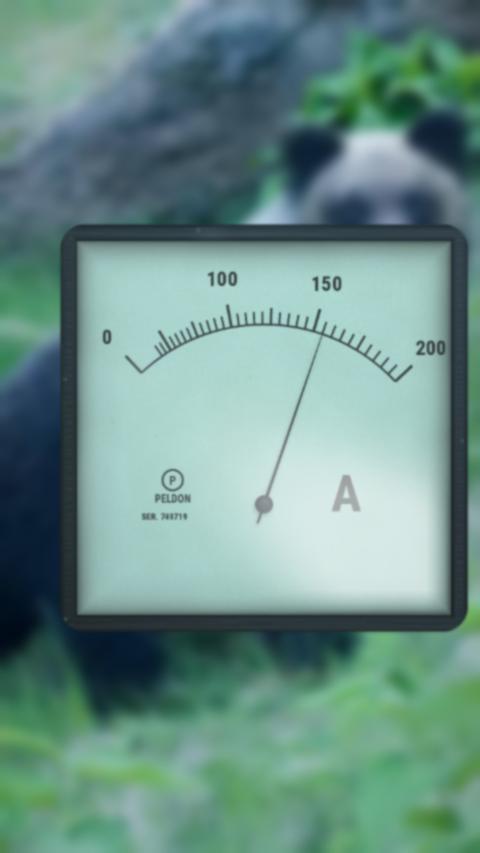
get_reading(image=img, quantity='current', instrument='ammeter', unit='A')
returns 155 A
